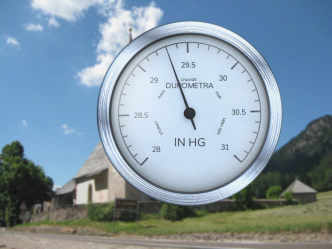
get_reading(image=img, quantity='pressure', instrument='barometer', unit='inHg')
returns 29.3 inHg
